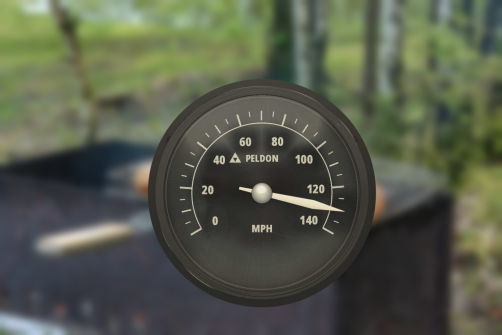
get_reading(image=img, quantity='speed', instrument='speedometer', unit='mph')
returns 130 mph
